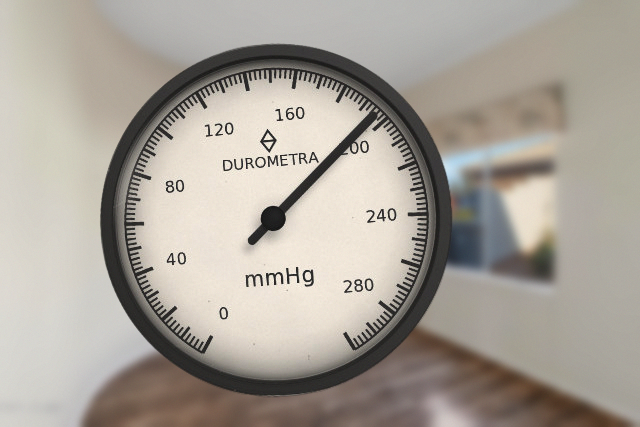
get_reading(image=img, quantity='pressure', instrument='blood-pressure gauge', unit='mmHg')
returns 196 mmHg
